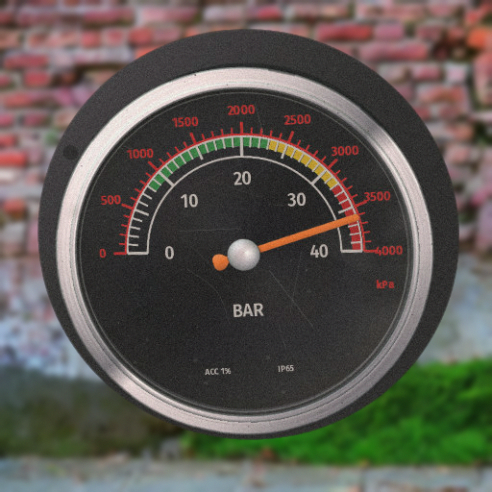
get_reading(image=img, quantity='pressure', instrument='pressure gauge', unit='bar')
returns 36 bar
